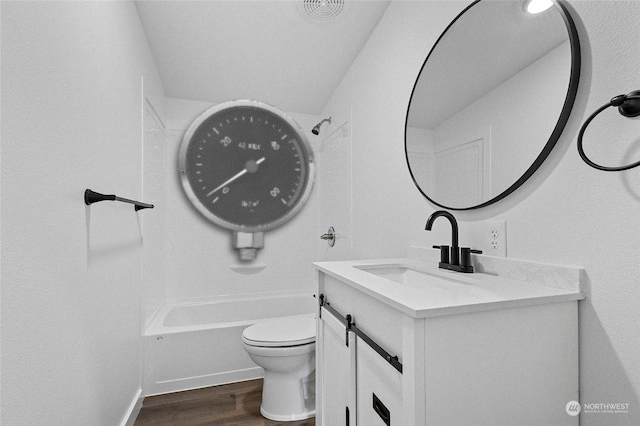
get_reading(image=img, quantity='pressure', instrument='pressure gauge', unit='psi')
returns 2 psi
